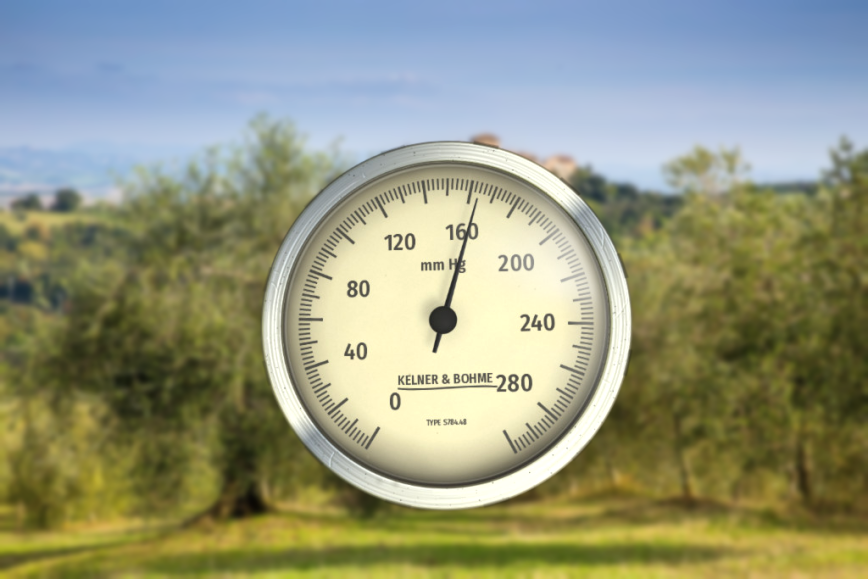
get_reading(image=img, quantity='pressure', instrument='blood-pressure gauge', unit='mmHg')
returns 164 mmHg
